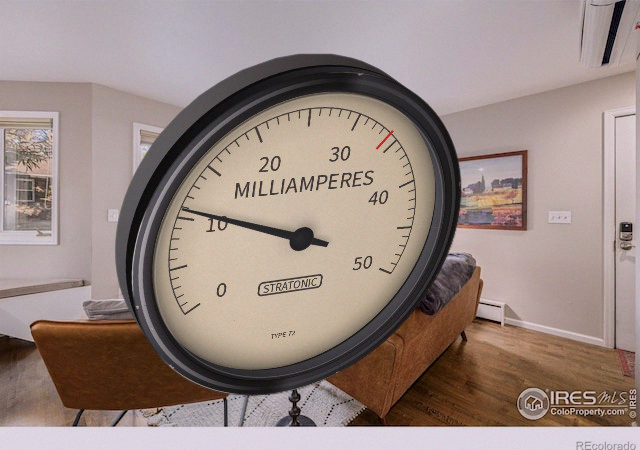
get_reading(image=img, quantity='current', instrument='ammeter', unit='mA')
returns 11 mA
